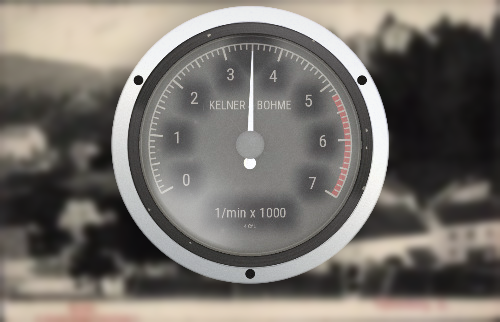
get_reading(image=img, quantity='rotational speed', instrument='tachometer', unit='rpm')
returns 3500 rpm
